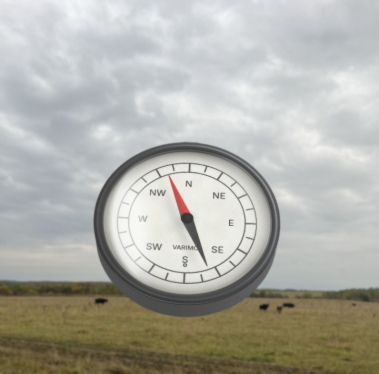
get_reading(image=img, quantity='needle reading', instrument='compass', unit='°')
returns 337.5 °
